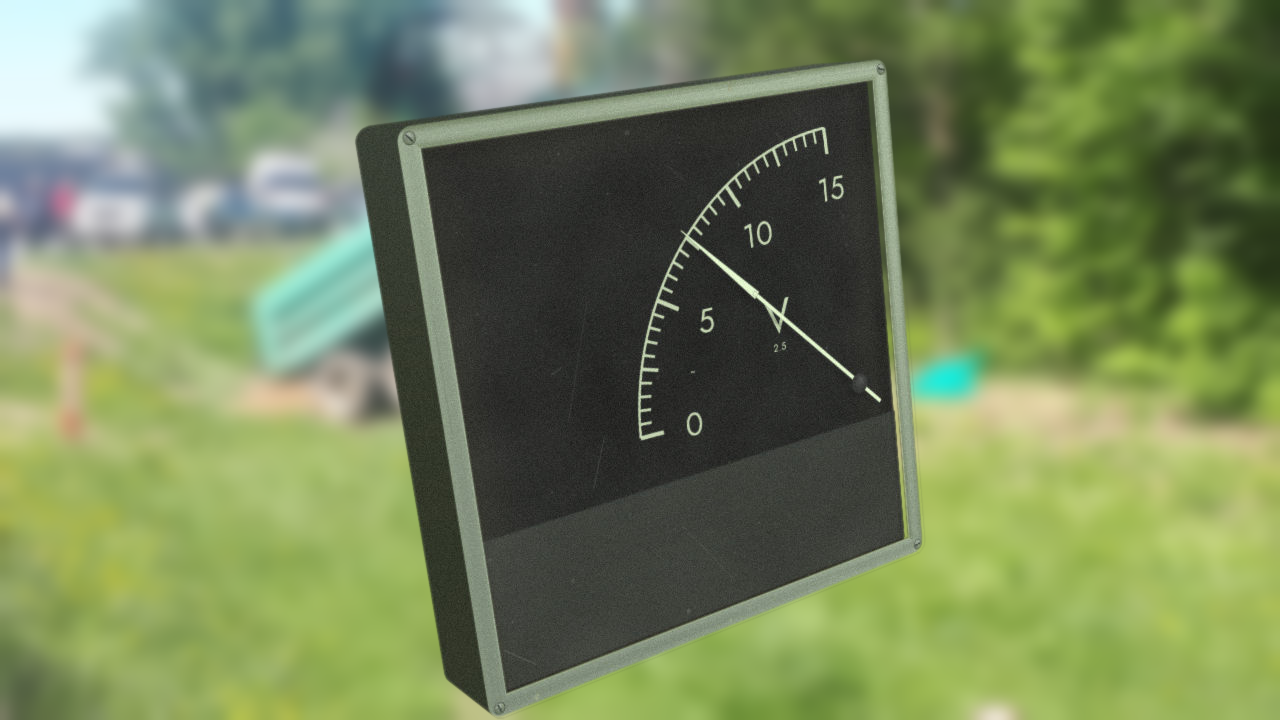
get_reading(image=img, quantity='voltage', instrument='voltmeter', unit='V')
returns 7.5 V
